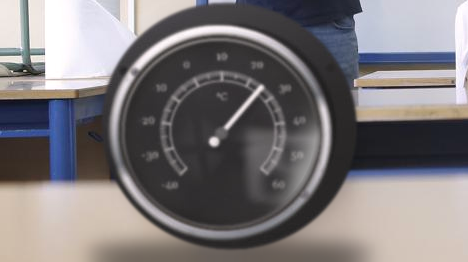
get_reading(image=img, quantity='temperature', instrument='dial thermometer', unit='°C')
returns 25 °C
